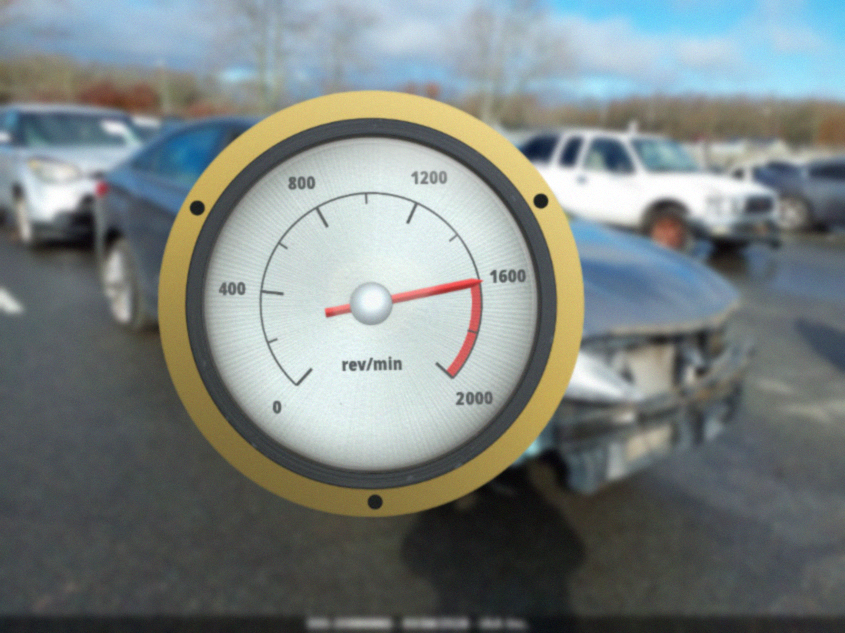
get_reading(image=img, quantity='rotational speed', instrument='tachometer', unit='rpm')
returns 1600 rpm
